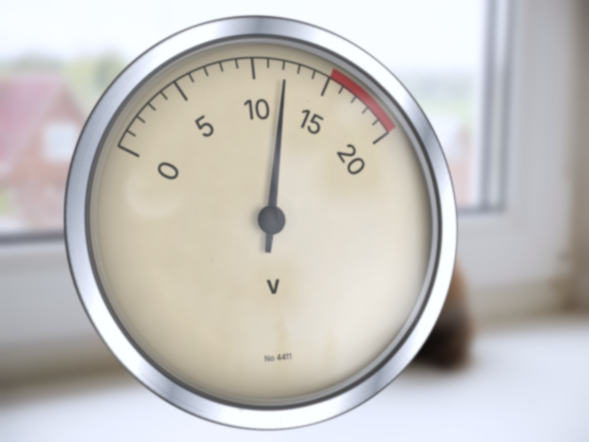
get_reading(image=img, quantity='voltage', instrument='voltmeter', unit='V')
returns 12 V
